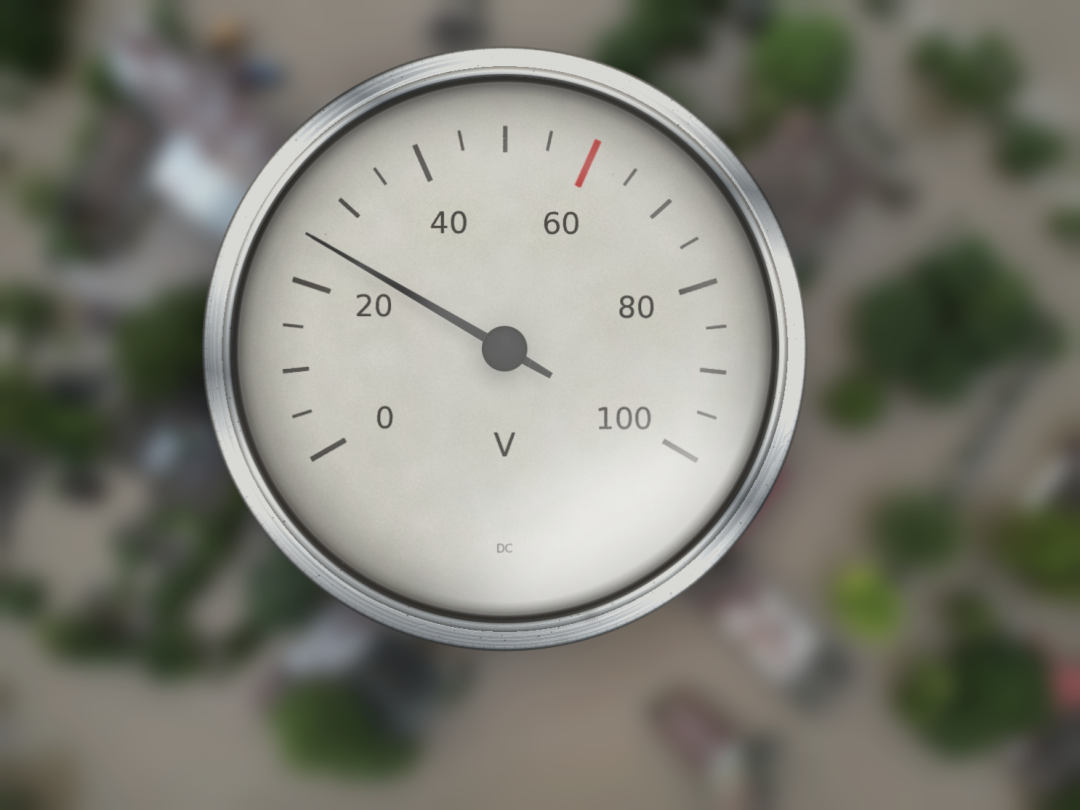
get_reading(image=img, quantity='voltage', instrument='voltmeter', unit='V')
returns 25 V
